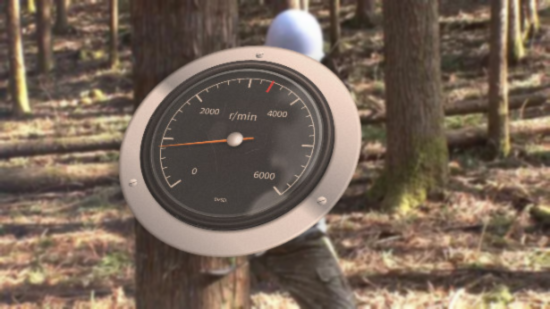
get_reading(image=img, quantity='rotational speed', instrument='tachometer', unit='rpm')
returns 800 rpm
